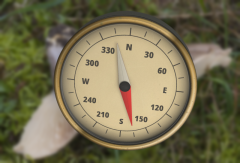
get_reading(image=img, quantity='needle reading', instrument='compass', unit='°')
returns 165 °
